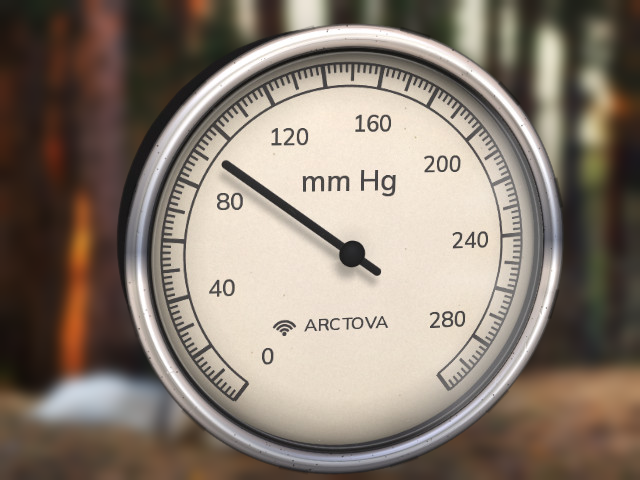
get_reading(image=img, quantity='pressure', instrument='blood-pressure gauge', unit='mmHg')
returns 92 mmHg
